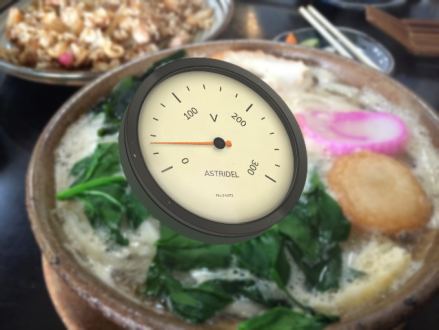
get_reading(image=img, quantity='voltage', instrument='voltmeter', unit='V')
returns 30 V
